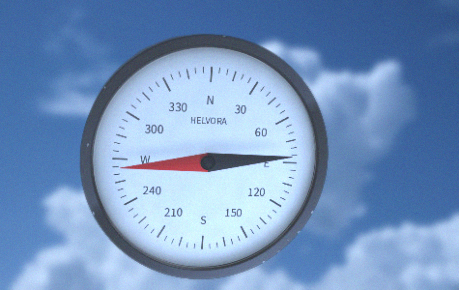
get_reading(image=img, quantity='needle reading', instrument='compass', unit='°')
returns 265 °
